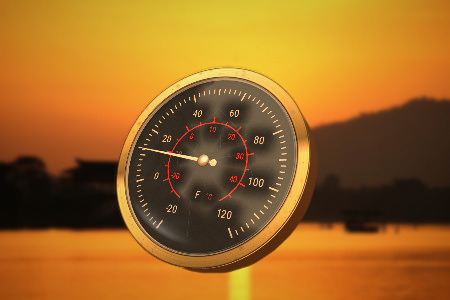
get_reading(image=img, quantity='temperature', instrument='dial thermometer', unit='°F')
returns 12 °F
